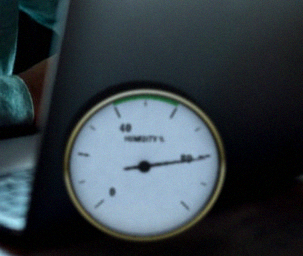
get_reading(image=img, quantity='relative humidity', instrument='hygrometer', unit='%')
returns 80 %
